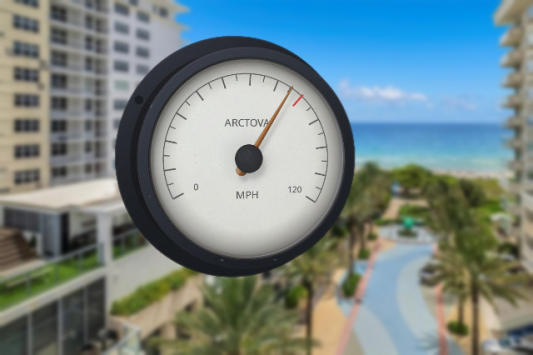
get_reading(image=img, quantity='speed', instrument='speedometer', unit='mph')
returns 75 mph
